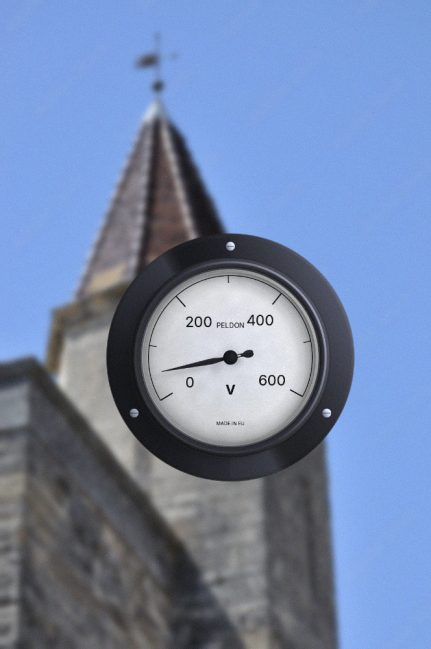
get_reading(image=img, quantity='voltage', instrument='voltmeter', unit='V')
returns 50 V
